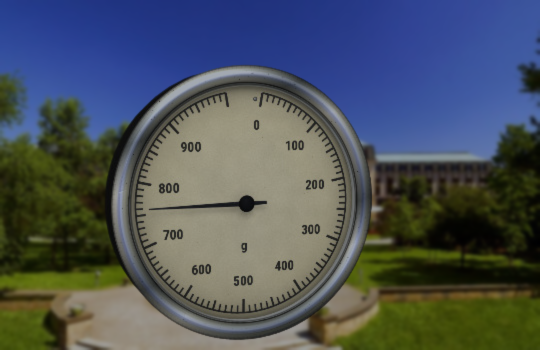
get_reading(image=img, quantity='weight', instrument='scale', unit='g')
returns 760 g
